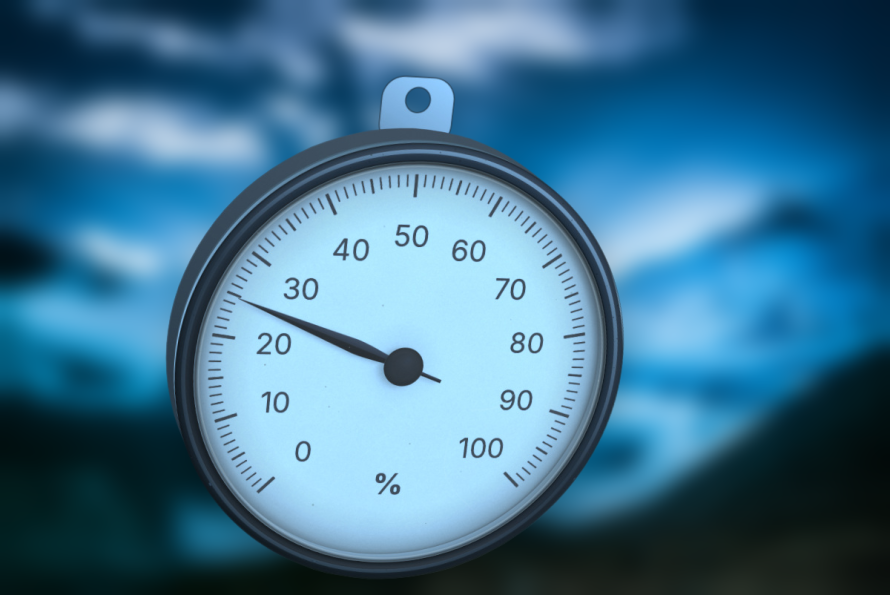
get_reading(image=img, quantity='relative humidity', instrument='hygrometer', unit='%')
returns 25 %
